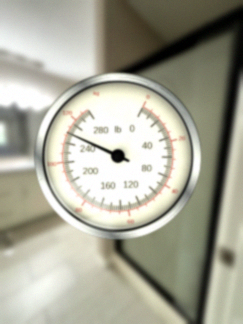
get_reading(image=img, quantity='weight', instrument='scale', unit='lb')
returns 250 lb
